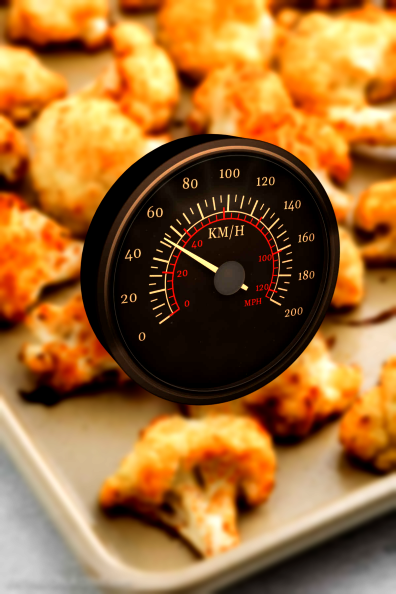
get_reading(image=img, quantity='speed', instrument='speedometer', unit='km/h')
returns 52.5 km/h
